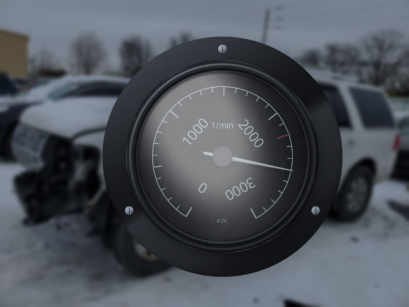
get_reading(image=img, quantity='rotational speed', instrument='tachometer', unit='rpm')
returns 2500 rpm
